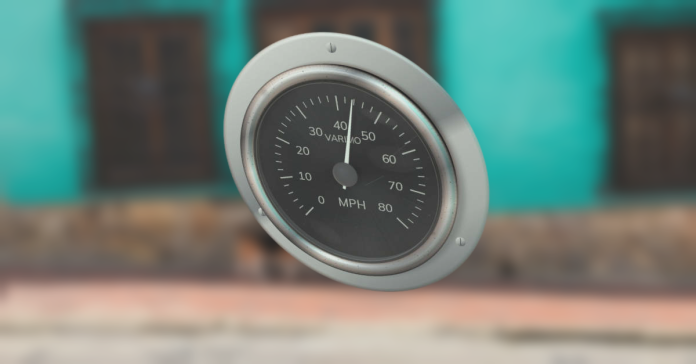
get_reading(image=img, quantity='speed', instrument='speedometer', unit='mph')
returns 44 mph
